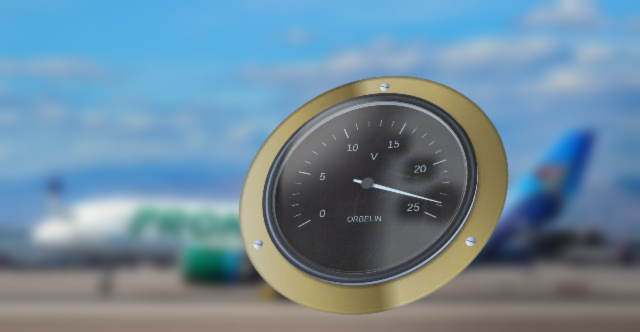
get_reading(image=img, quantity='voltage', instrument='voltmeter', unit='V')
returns 24 V
